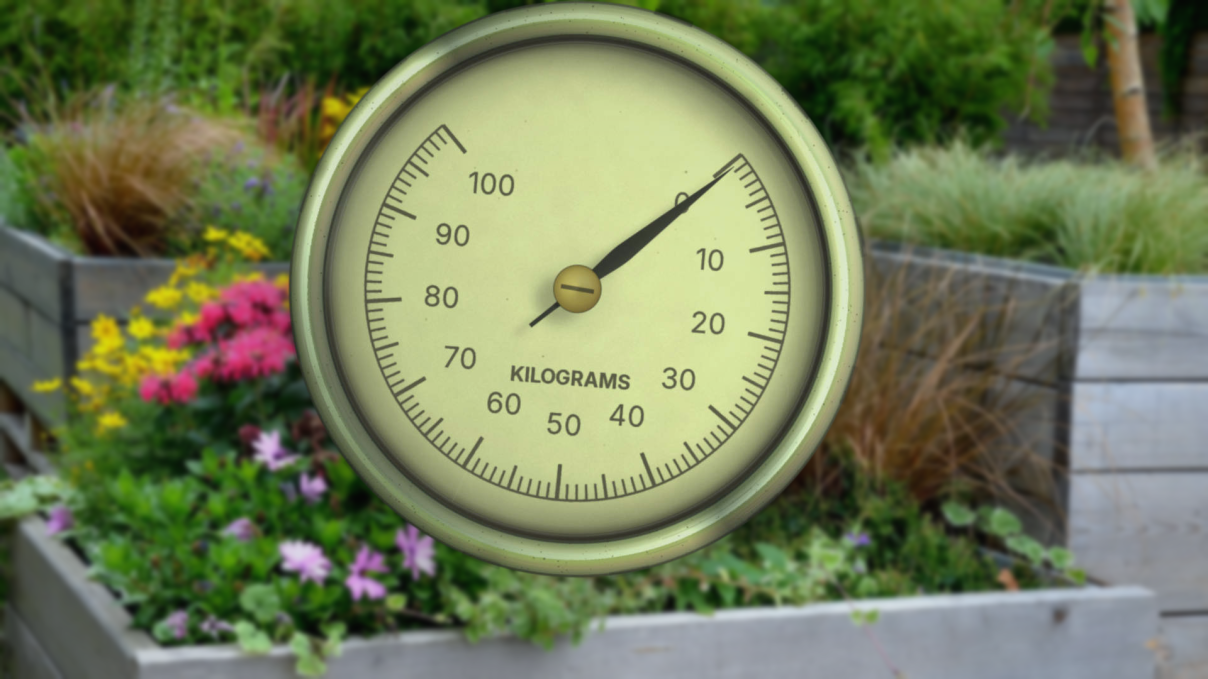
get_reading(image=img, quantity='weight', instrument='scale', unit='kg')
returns 0.5 kg
